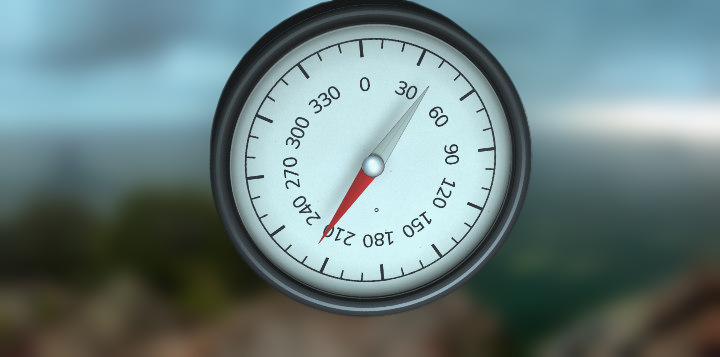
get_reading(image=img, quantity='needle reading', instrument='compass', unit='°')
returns 220 °
